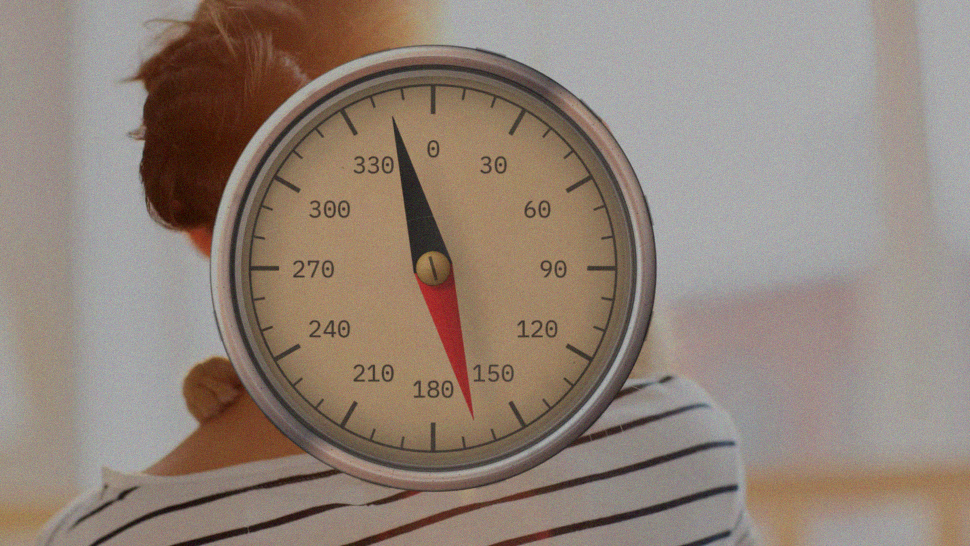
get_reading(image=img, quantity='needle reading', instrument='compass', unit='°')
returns 165 °
